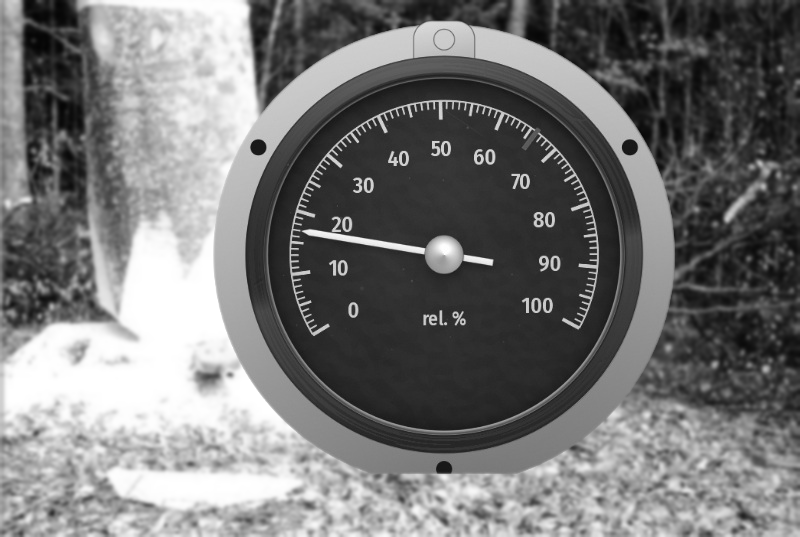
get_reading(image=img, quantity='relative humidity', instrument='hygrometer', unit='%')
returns 17 %
